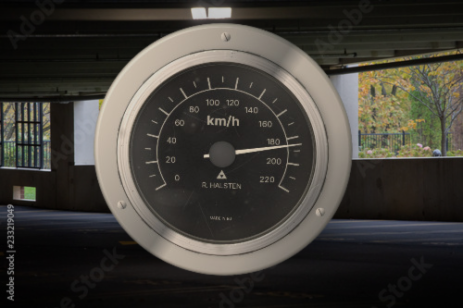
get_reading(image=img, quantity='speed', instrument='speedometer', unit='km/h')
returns 185 km/h
